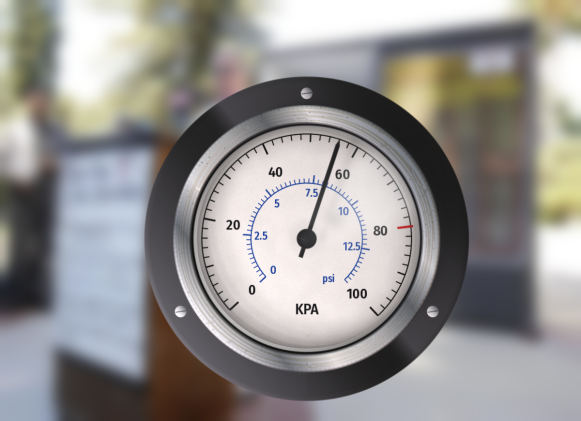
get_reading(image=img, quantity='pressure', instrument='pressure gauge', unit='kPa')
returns 56 kPa
